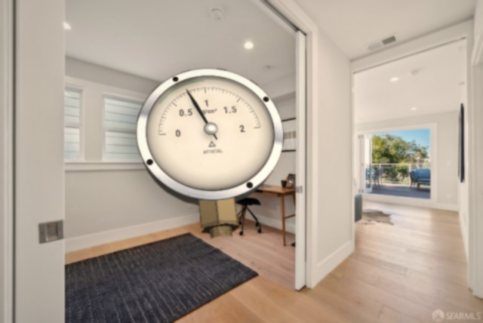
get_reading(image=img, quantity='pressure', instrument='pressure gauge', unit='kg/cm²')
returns 0.75 kg/cm²
